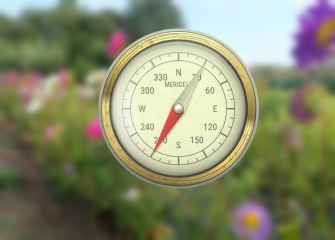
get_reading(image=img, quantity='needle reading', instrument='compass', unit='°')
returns 210 °
